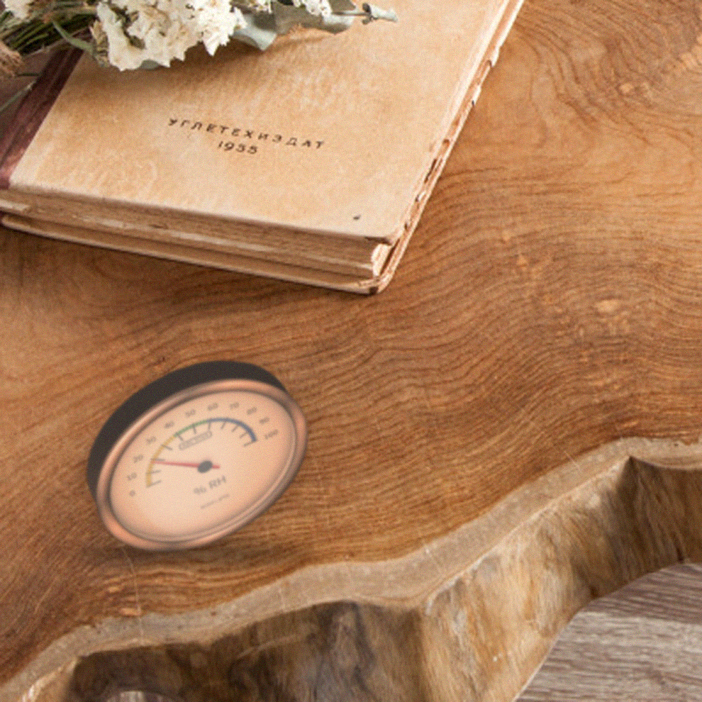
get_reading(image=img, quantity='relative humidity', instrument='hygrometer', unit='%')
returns 20 %
